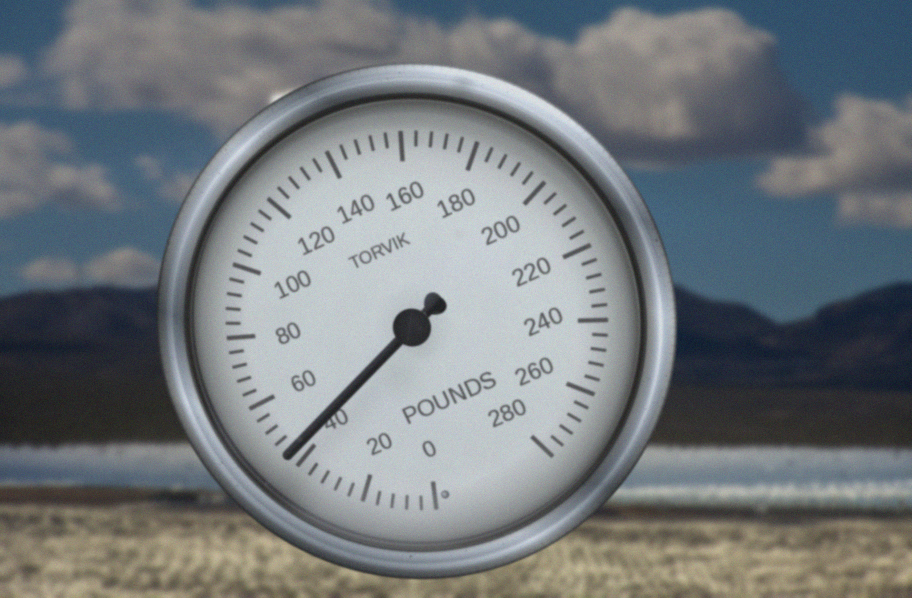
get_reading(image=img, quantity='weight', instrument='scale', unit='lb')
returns 44 lb
